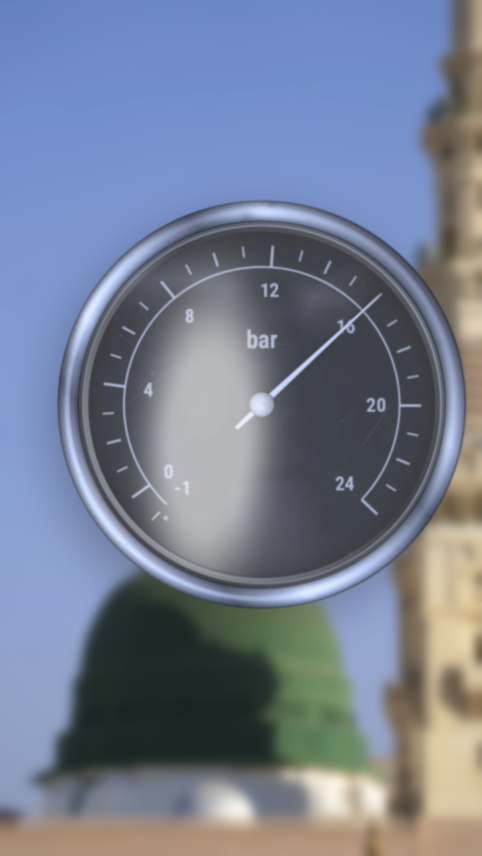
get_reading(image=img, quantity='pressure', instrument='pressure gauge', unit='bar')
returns 16 bar
